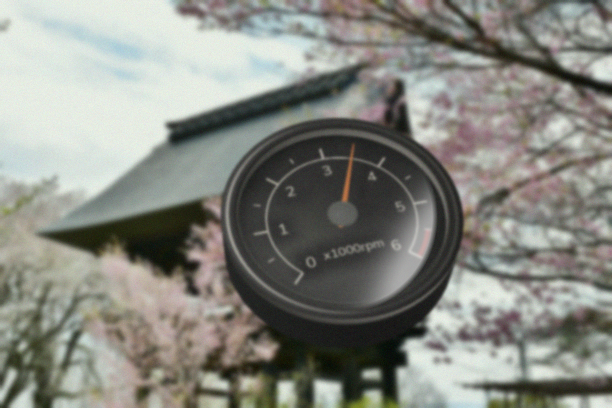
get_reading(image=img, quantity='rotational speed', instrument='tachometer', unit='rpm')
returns 3500 rpm
